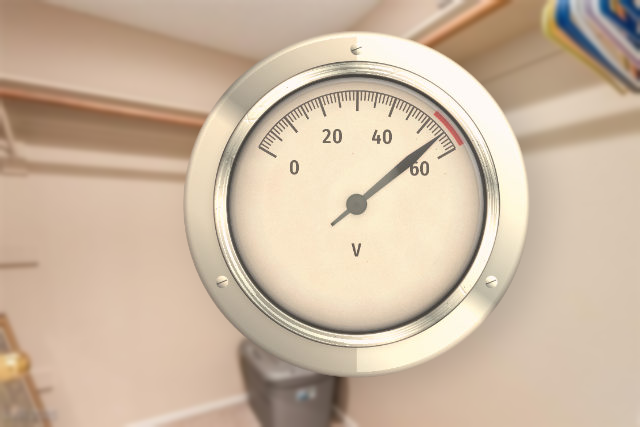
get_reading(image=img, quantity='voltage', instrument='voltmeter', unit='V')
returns 55 V
